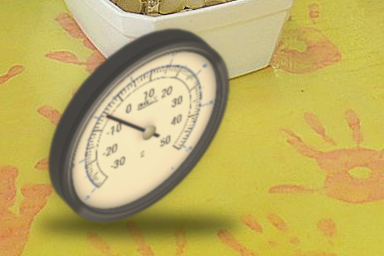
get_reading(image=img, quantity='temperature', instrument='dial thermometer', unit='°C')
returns -5 °C
